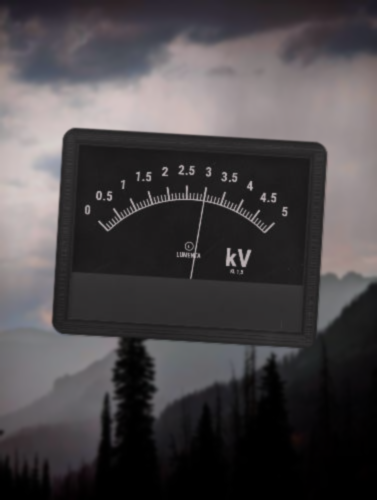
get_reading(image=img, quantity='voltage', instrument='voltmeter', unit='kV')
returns 3 kV
